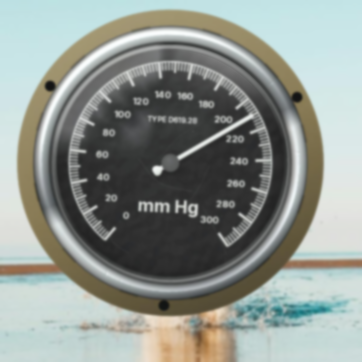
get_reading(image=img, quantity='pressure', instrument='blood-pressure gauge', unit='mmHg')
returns 210 mmHg
